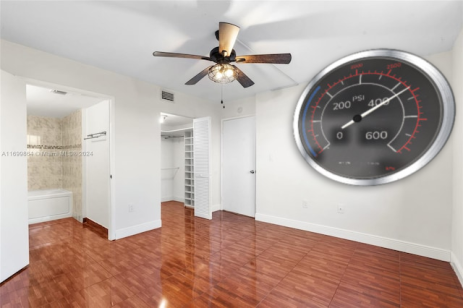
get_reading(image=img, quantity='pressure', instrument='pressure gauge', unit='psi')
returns 425 psi
